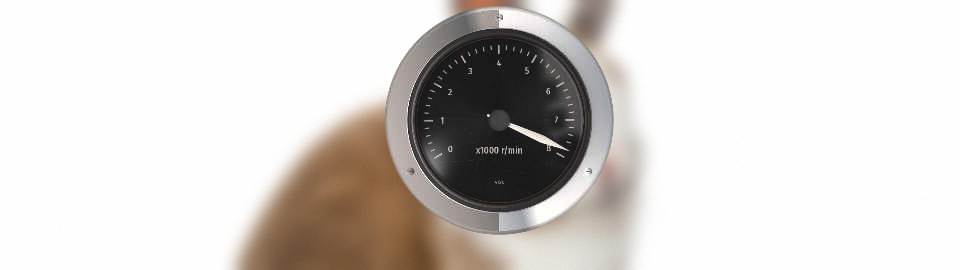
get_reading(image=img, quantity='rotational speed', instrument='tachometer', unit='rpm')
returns 7800 rpm
